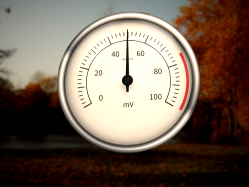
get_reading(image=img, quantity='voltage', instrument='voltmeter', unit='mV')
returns 50 mV
